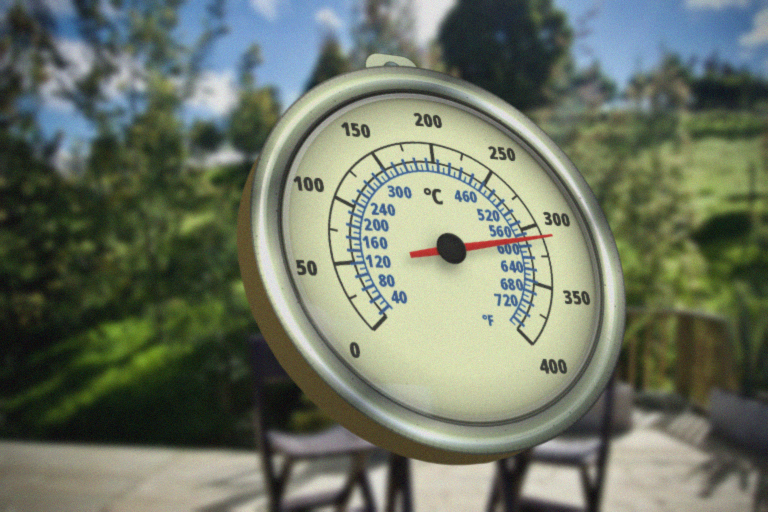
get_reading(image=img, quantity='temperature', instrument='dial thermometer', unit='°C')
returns 312.5 °C
